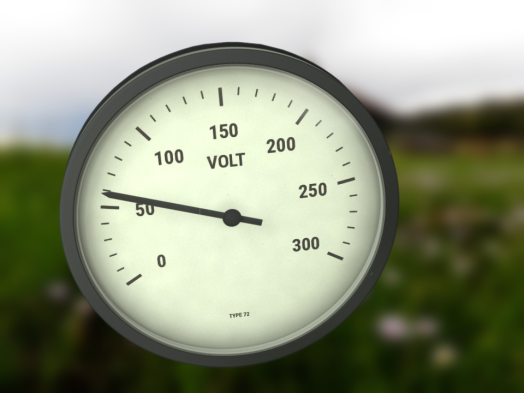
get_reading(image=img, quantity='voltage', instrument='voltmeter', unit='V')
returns 60 V
